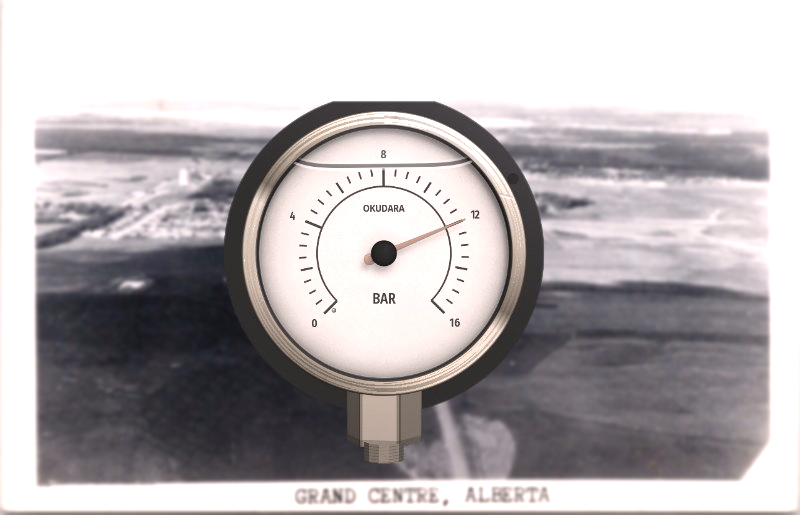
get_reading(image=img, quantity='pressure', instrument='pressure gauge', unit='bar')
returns 12 bar
